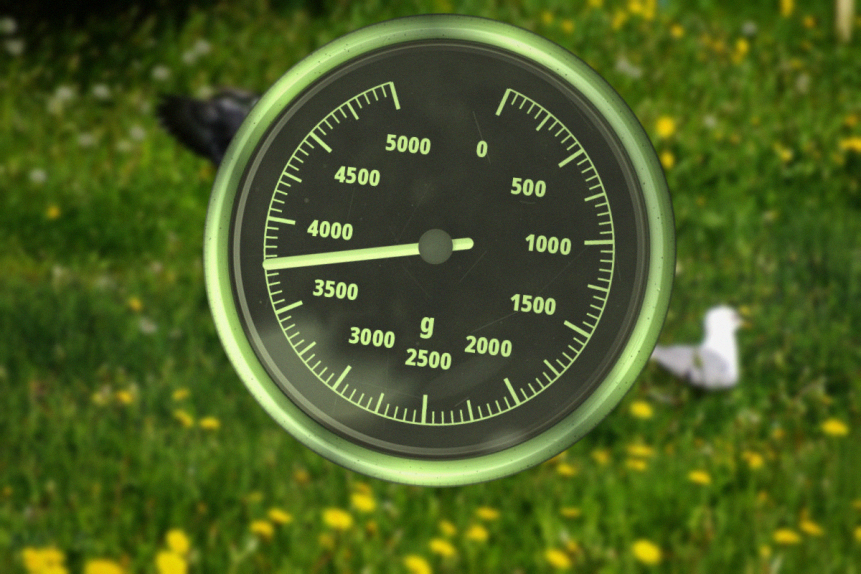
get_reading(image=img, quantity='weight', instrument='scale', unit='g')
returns 3750 g
